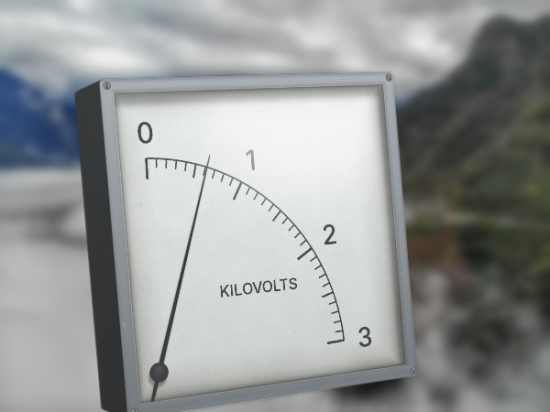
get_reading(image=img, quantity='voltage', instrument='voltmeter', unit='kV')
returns 0.6 kV
